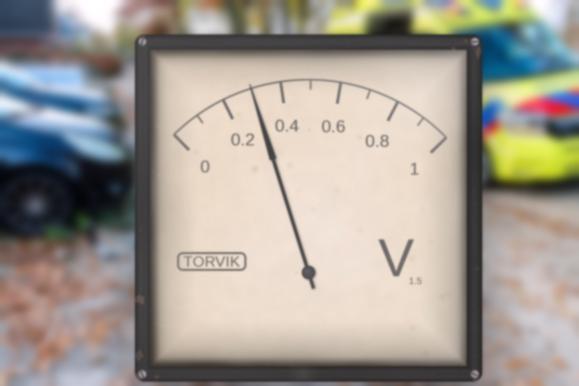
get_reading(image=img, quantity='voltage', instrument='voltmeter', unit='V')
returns 0.3 V
